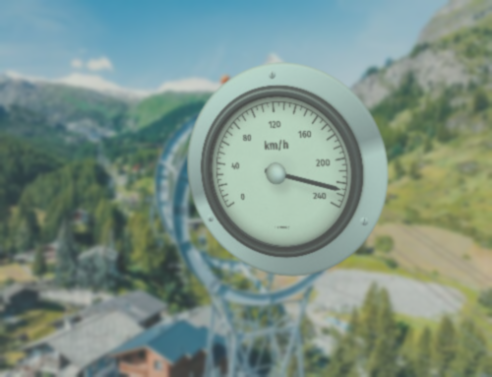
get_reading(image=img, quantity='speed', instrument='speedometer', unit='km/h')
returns 225 km/h
